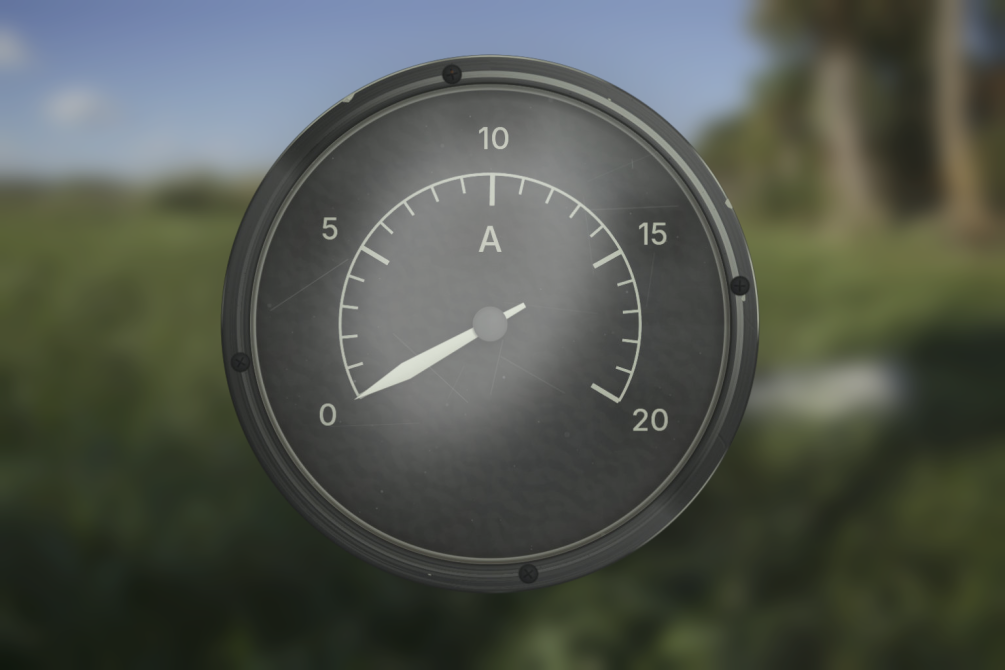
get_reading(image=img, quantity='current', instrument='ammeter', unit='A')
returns 0 A
